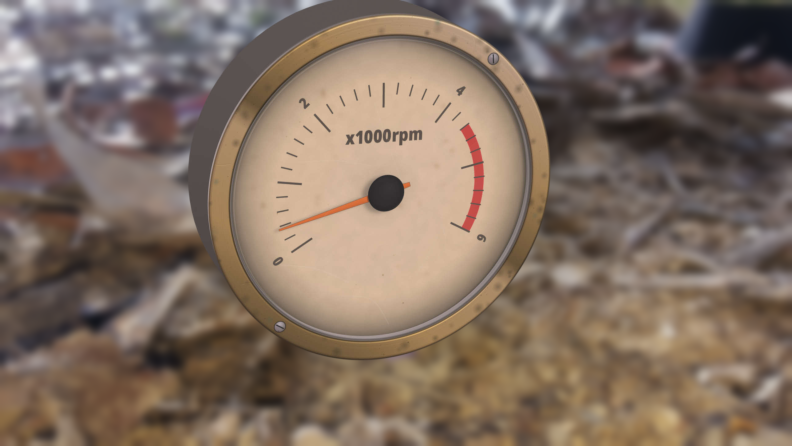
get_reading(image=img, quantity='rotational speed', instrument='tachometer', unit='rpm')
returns 400 rpm
